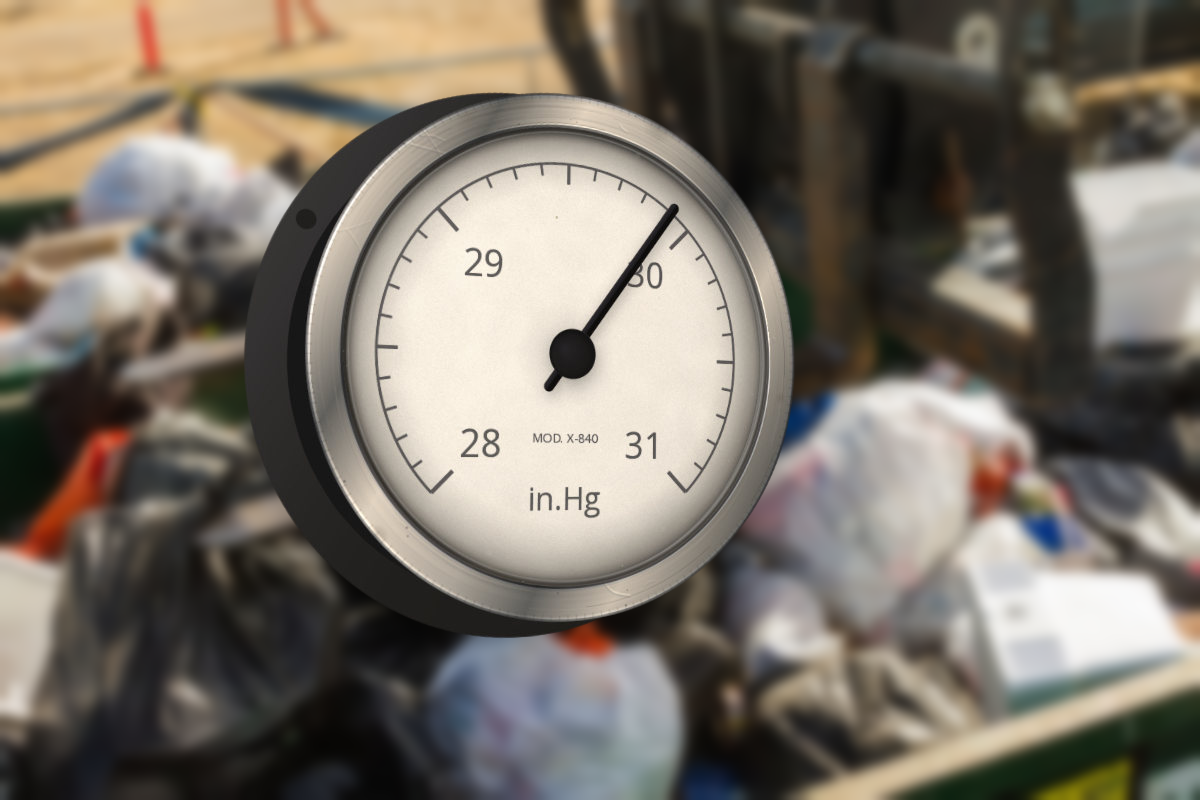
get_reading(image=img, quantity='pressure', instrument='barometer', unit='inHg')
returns 29.9 inHg
